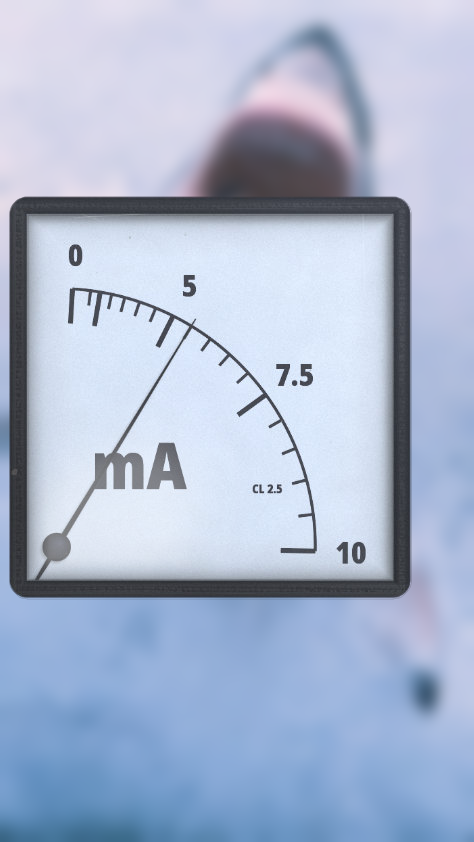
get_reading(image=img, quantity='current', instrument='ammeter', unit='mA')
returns 5.5 mA
